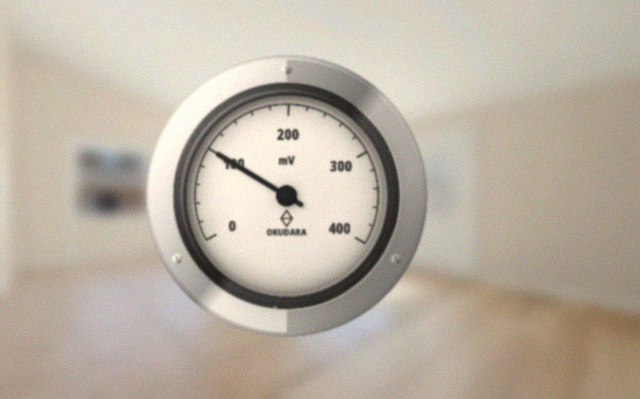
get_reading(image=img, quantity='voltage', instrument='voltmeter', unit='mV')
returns 100 mV
